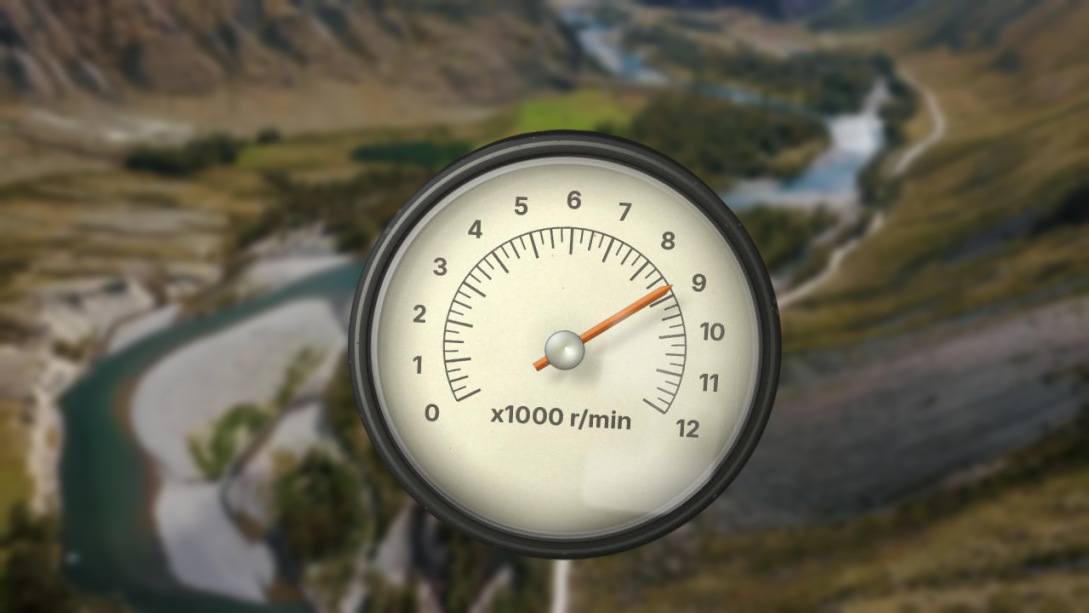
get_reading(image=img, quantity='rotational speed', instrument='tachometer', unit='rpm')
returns 8750 rpm
